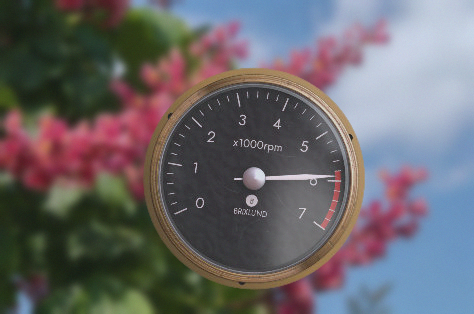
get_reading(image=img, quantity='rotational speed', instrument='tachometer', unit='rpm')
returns 5900 rpm
